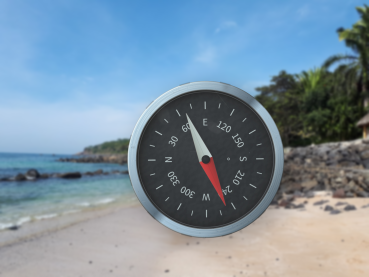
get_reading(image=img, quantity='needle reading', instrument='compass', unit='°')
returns 247.5 °
